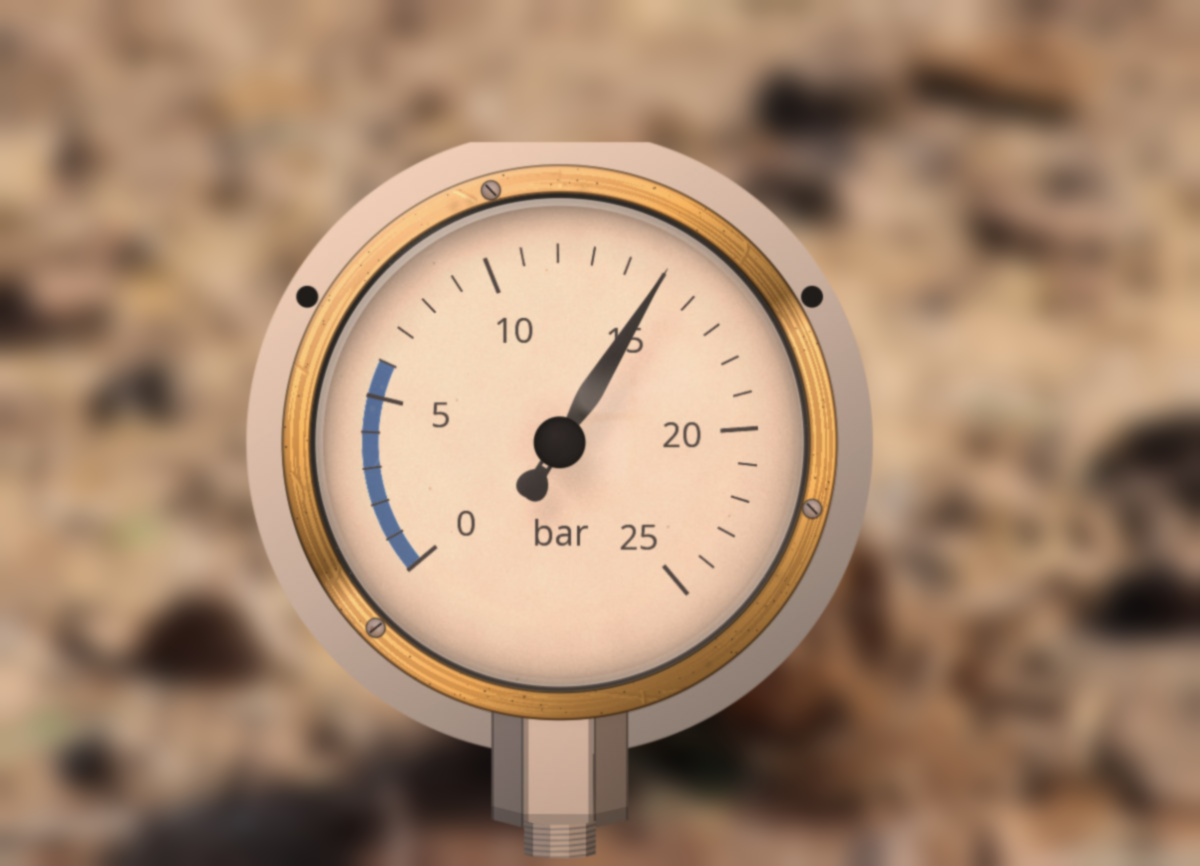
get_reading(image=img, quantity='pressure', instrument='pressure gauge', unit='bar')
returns 15 bar
